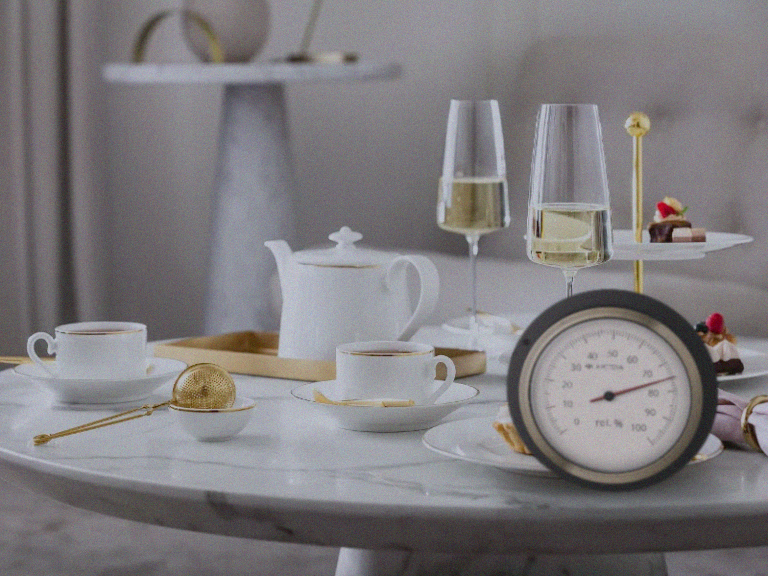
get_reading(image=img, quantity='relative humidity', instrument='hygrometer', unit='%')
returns 75 %
